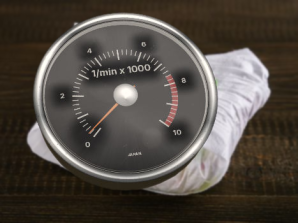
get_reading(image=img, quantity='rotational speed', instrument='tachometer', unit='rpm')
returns 200 rpm
